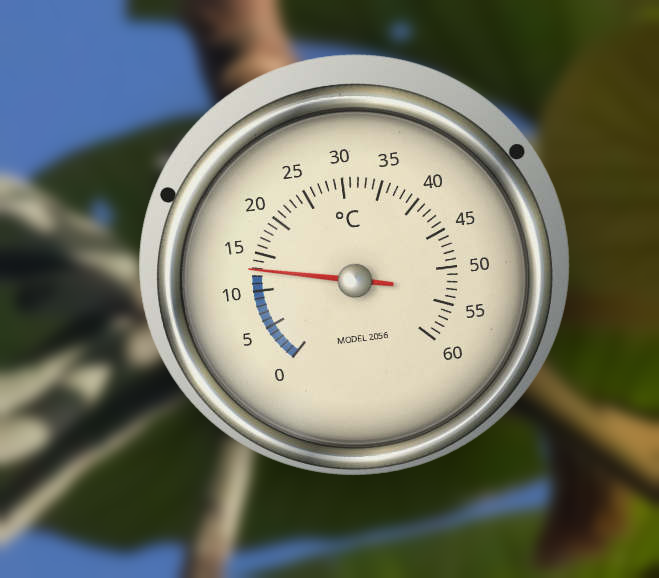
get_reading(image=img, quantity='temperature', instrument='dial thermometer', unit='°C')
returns 13 °C
